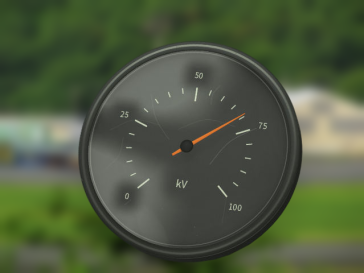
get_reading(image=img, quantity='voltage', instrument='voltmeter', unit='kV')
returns 70 kV
